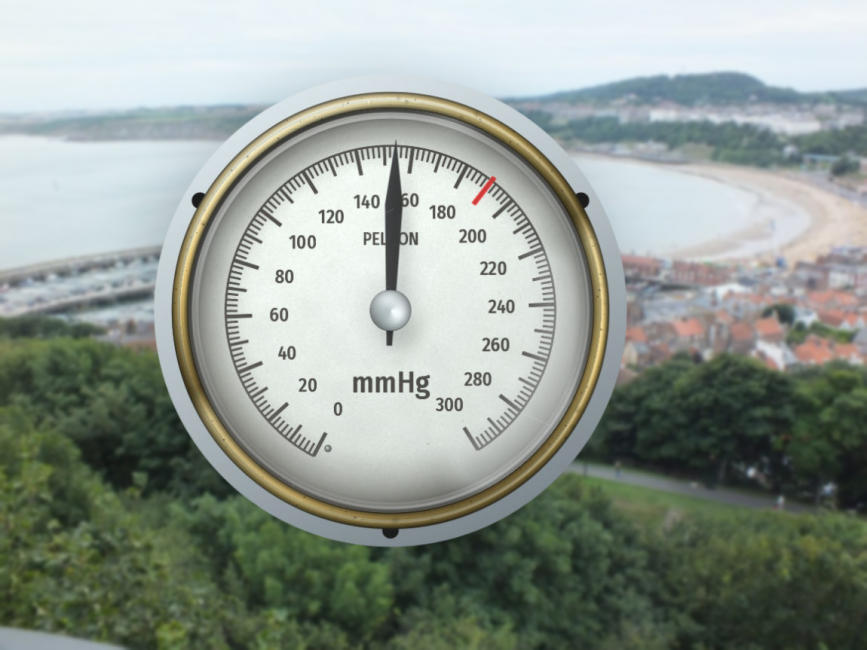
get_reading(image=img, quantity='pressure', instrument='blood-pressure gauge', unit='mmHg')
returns 154 mmHg
